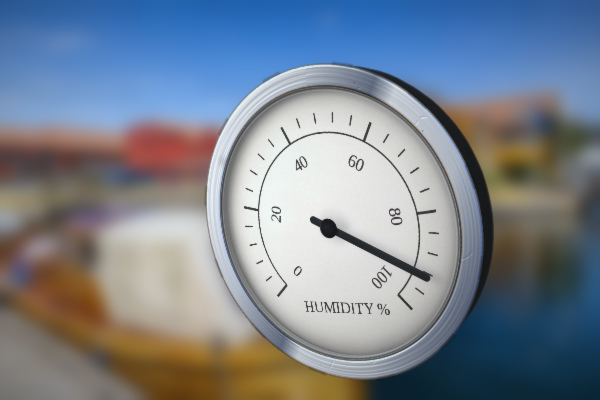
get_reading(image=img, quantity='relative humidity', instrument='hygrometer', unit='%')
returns 92 %
